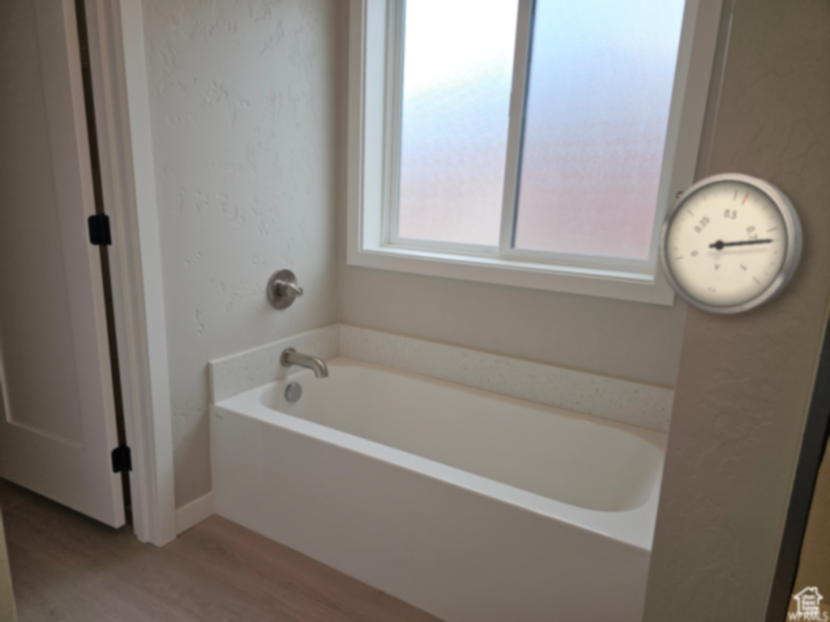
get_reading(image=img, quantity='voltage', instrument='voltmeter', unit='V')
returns 0.8 V
